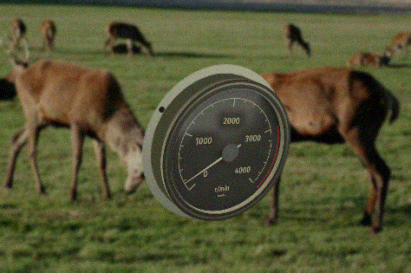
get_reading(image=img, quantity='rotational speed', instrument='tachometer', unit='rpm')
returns 200 rpm
